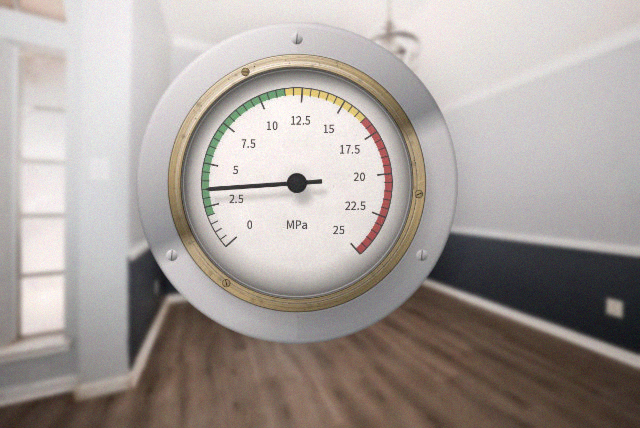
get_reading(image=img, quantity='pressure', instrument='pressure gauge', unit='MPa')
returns 3.5 MPa
